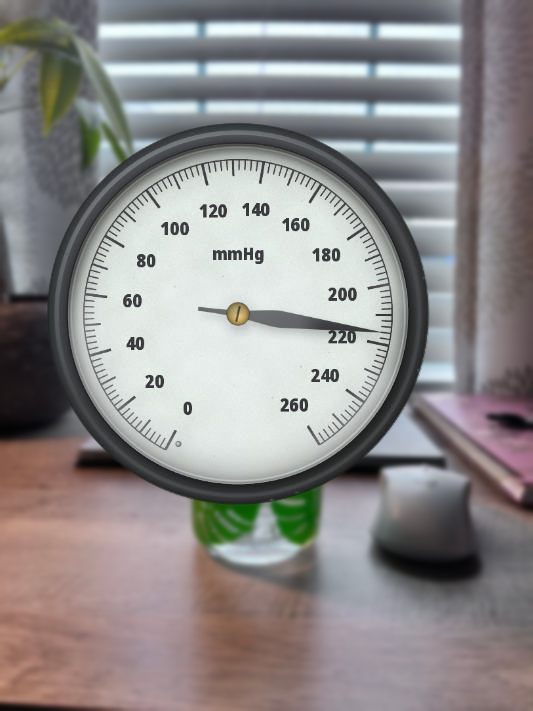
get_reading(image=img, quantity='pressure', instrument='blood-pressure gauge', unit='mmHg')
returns 216 mmHg
